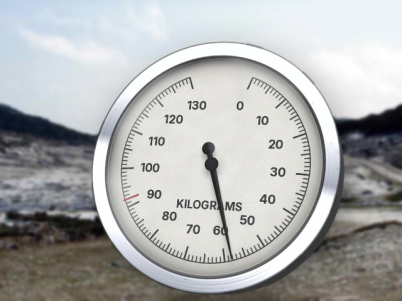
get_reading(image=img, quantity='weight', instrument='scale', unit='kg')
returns 58 kg
